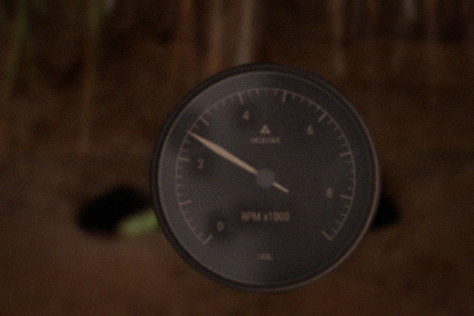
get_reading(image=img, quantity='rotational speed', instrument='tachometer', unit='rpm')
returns 2600 rpm
